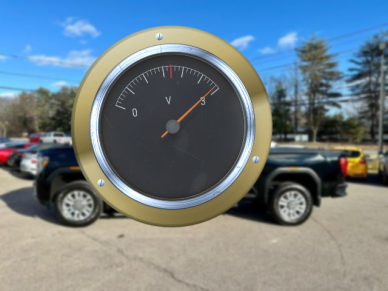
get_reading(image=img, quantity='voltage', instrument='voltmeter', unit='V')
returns 2.9 V
